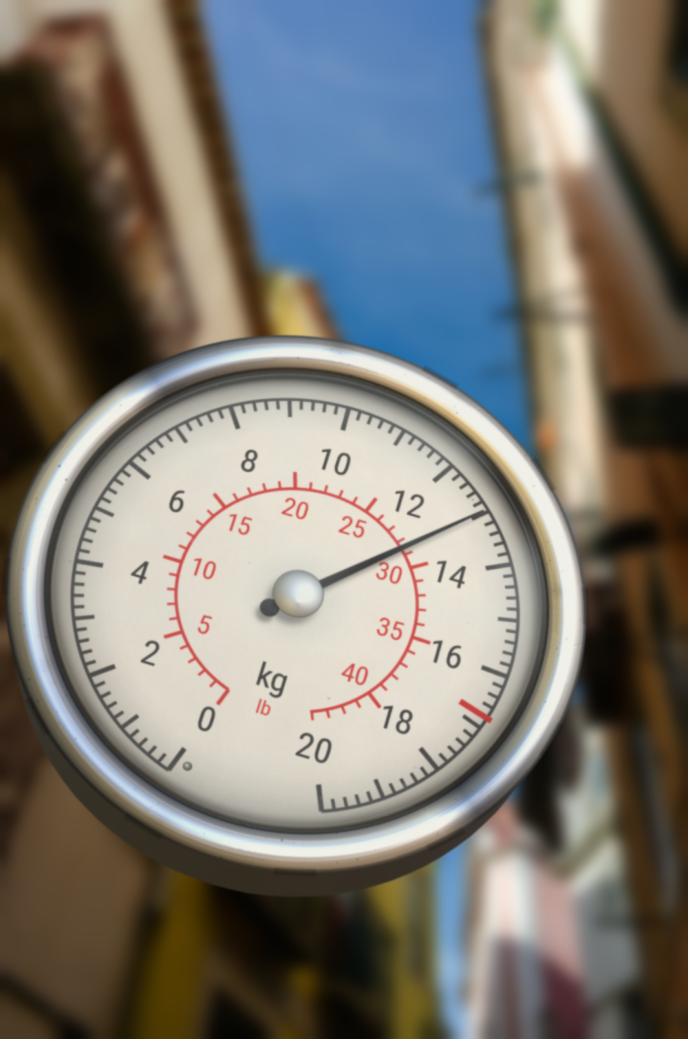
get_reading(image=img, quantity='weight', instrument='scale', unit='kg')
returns 13 kg
